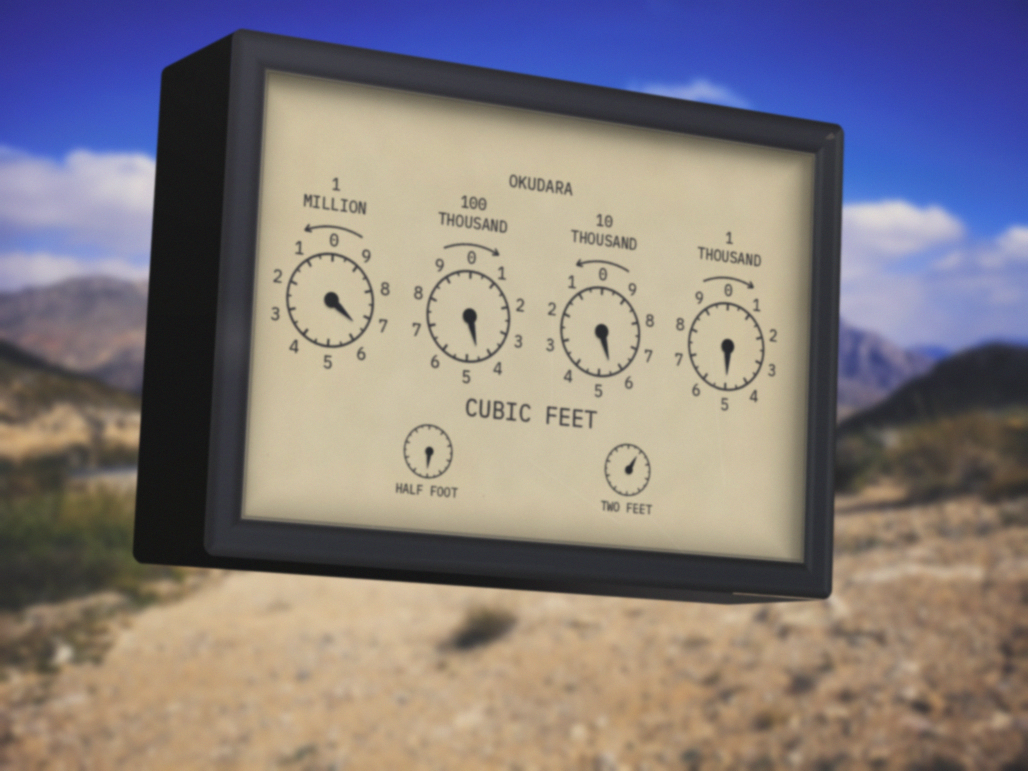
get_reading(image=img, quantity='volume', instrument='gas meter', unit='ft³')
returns 645500 ft³
